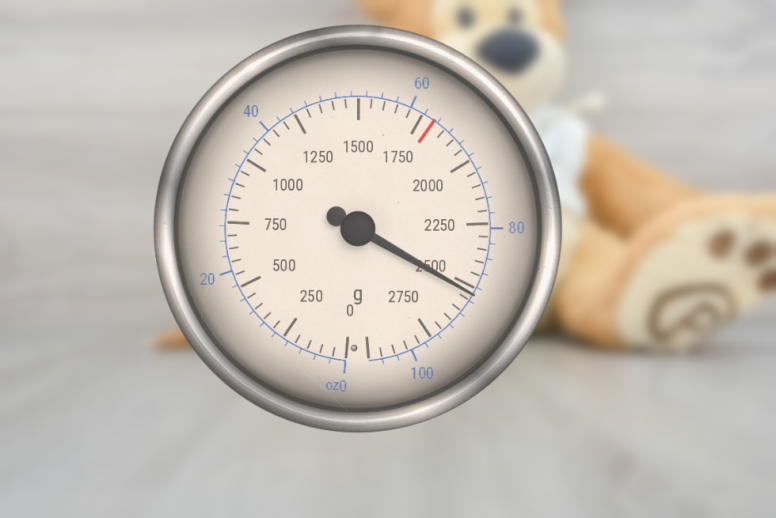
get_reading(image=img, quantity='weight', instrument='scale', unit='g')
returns 2525 g
